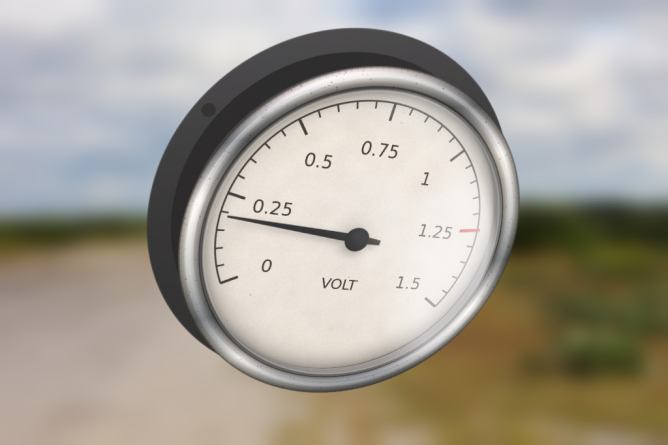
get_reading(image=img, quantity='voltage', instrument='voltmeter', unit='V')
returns 0.2 V
